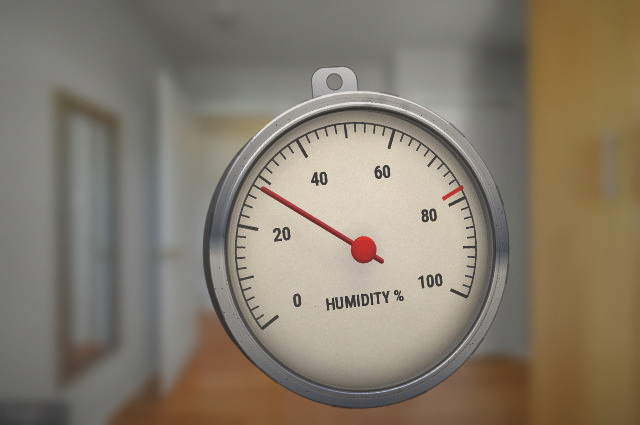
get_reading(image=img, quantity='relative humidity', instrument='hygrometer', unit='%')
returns 28 %
